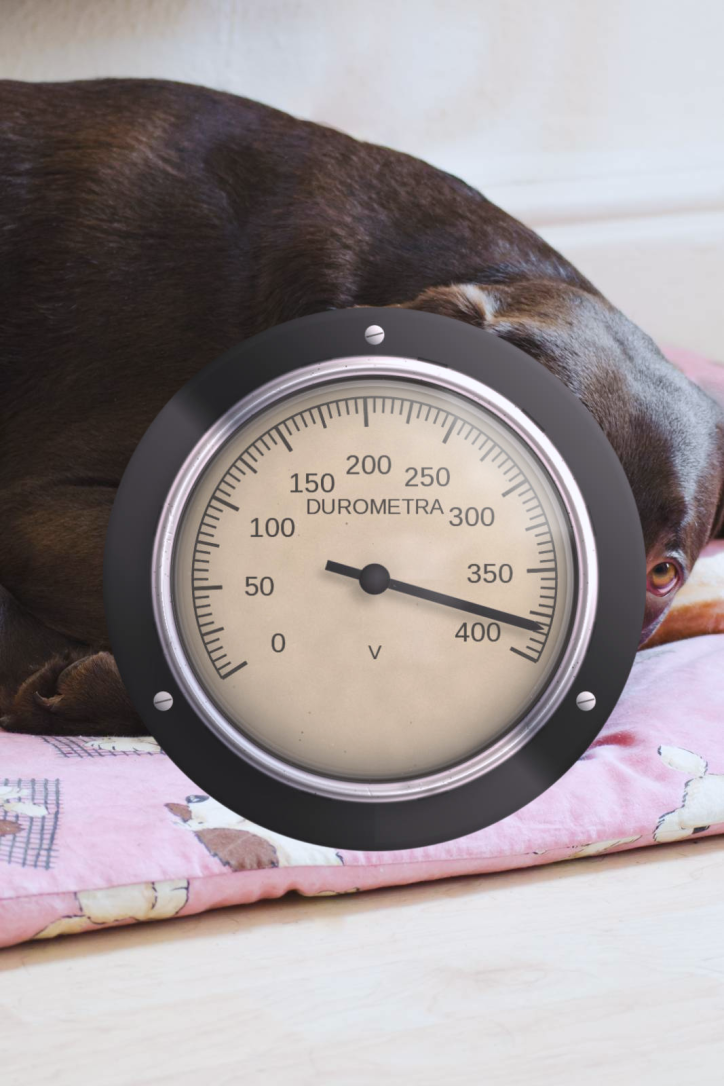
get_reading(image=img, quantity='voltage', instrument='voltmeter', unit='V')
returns 382.5 V
